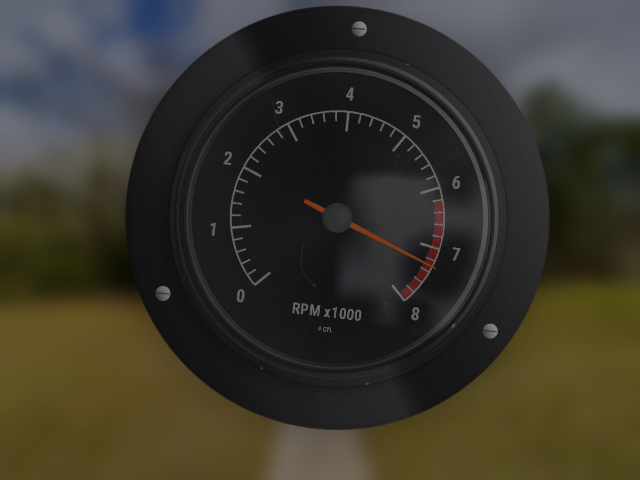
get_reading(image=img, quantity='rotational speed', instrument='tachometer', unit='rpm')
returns 7300 rpm
